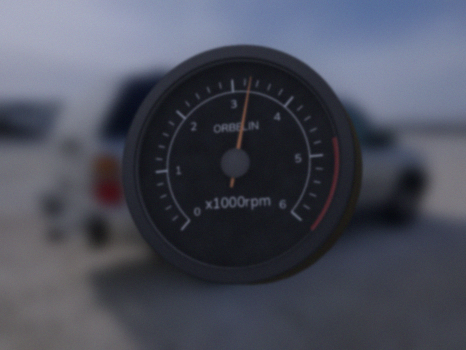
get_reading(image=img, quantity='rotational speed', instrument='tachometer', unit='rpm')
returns 3300 rpm
